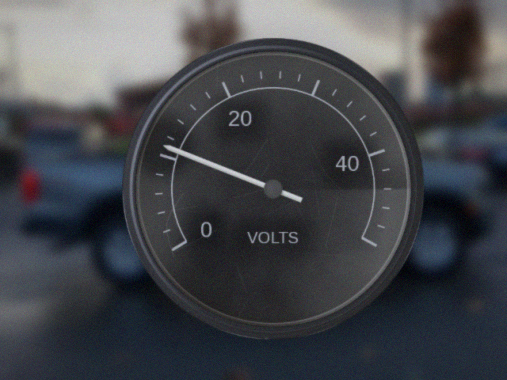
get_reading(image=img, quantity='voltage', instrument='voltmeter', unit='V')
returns 11 V
